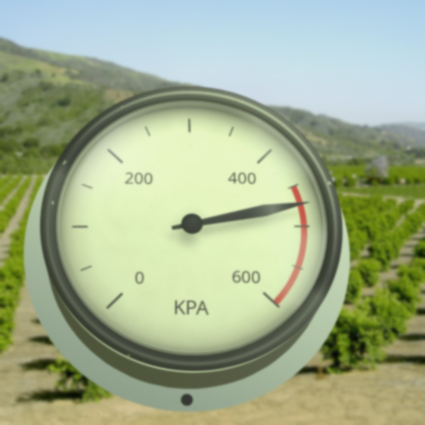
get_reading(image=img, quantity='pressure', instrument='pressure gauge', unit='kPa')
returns 475 kPa
